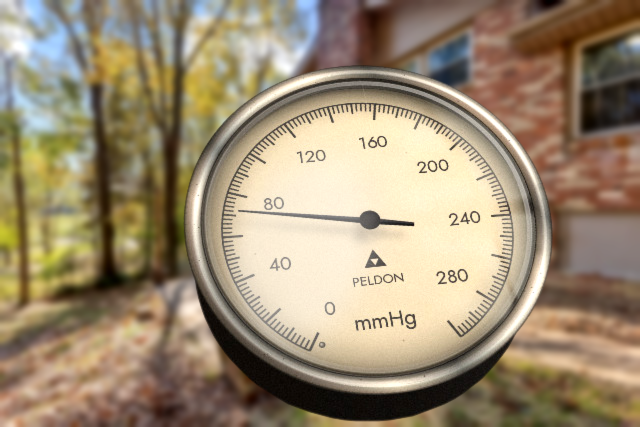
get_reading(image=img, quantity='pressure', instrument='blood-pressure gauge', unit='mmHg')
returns 70 mmHg
